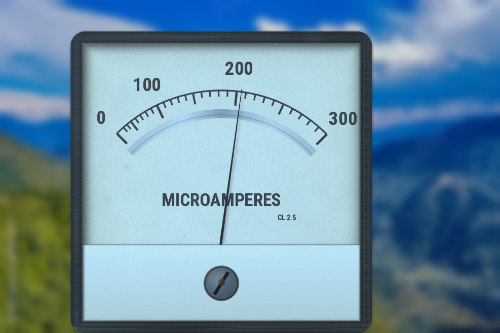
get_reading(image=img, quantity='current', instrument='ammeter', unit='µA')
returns 205 µA
